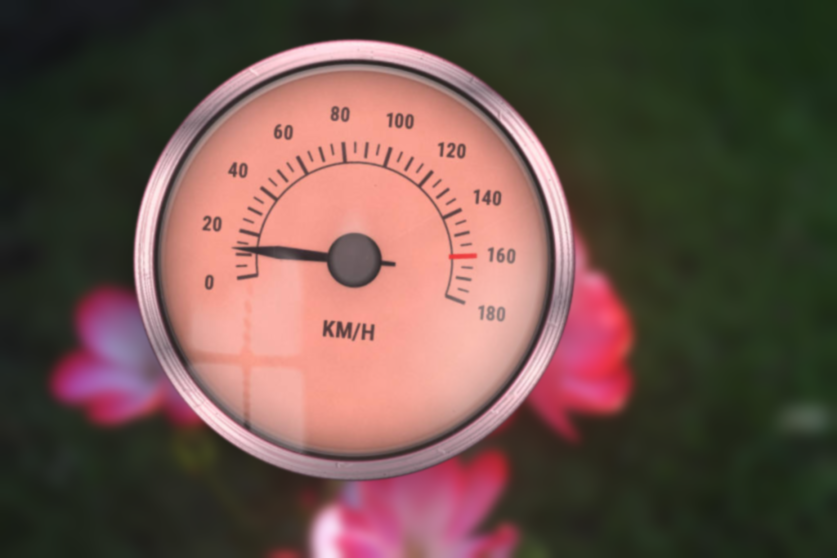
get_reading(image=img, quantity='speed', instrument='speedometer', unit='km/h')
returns 12.5 km/h
